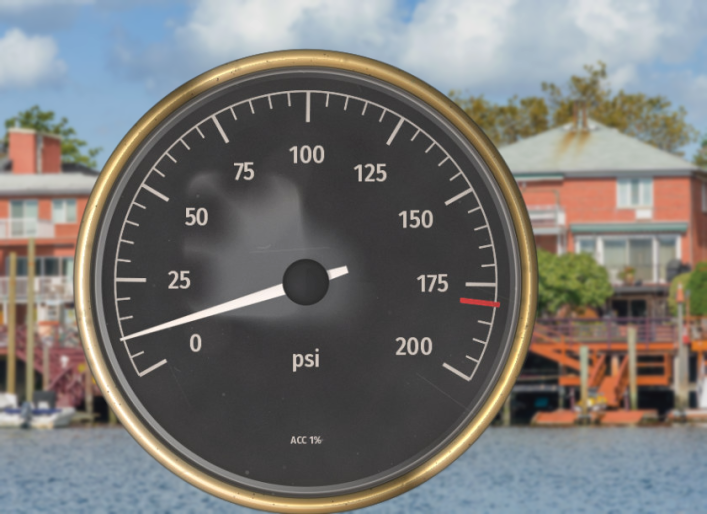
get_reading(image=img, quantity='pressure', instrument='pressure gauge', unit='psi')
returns 10 psi
